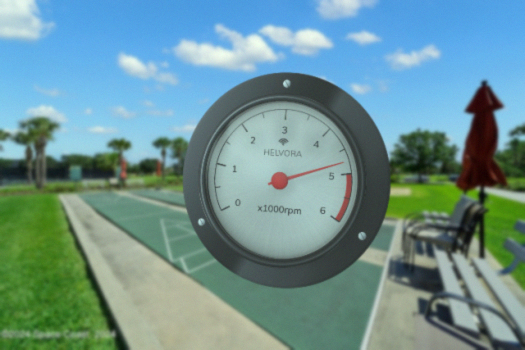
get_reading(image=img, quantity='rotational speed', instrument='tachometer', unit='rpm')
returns 4750 rpm
